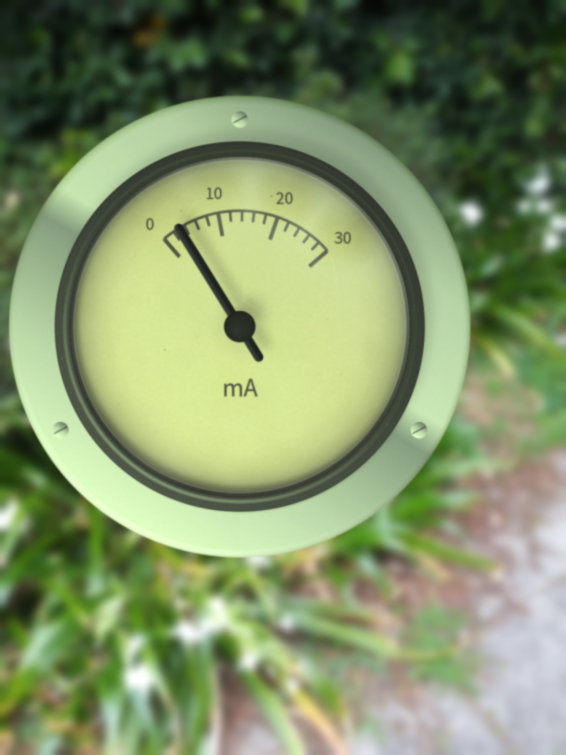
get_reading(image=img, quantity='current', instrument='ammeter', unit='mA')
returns 3 mA
